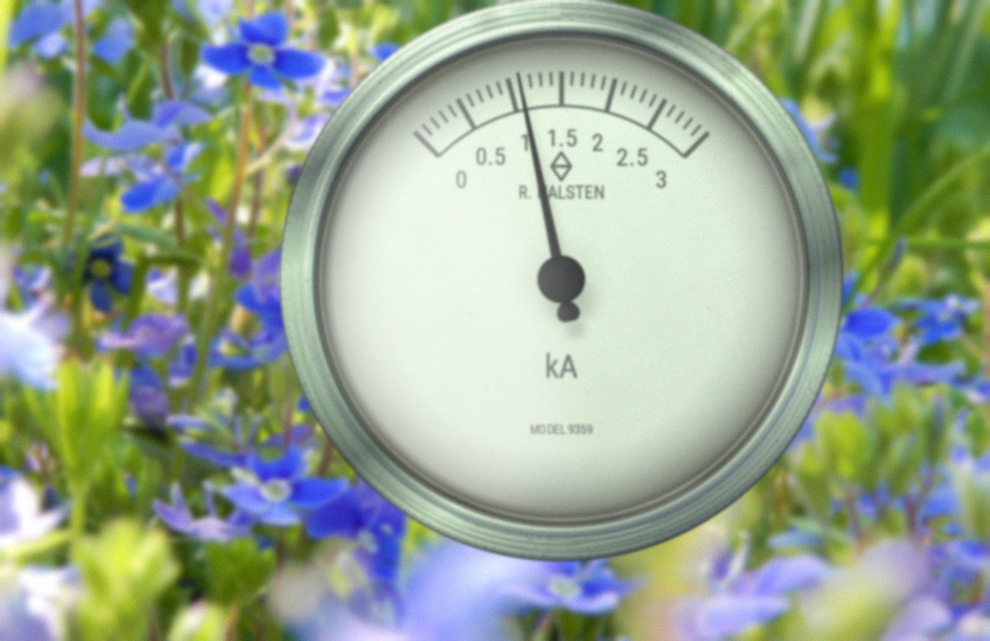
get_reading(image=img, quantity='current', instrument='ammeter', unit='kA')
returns 1.1 kA
